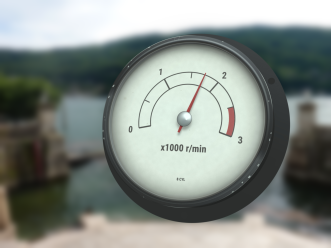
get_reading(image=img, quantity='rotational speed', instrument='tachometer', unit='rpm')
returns 1750 rpm
